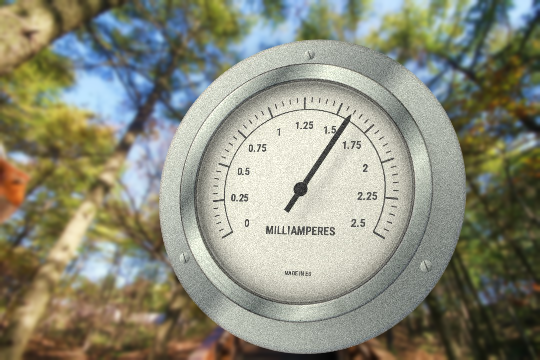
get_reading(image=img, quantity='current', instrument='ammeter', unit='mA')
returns 1.6 mA
